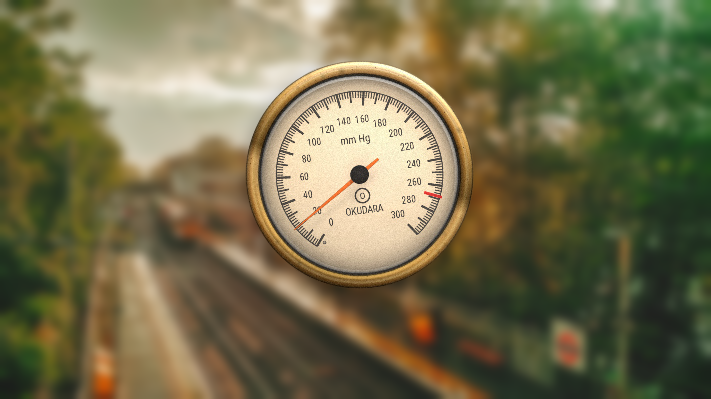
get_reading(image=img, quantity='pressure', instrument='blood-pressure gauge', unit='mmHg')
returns 20 mmHg
